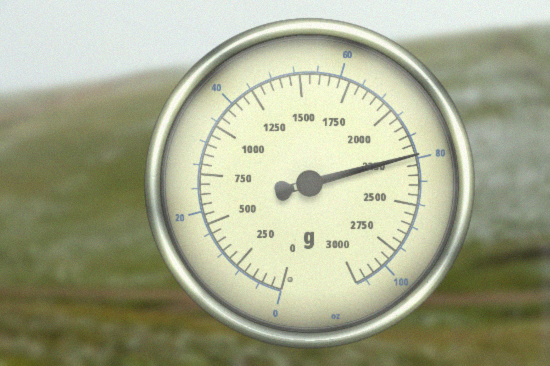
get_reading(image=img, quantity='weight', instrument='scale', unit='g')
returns 2250 g
